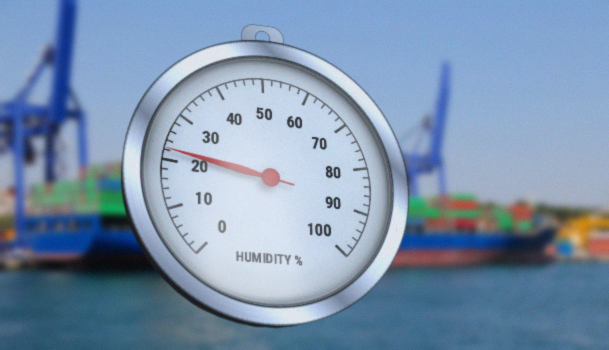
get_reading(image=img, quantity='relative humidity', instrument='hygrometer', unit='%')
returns 22 %
